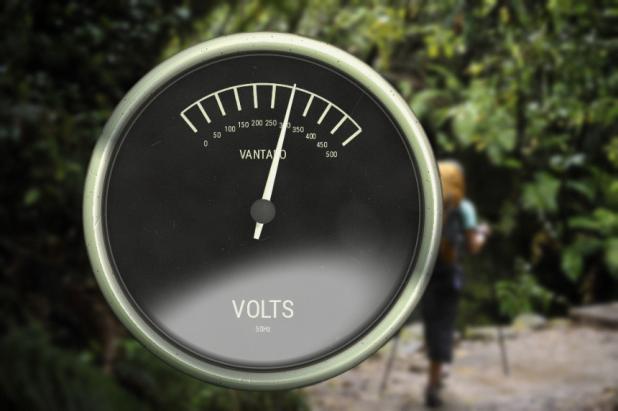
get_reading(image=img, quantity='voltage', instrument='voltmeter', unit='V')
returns 300 V
